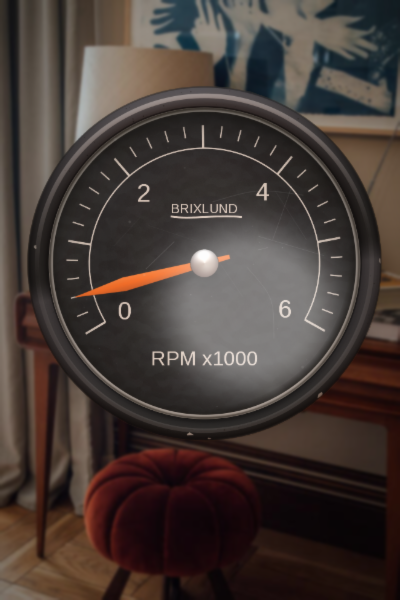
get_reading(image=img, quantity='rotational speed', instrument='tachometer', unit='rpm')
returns 400 rpm
